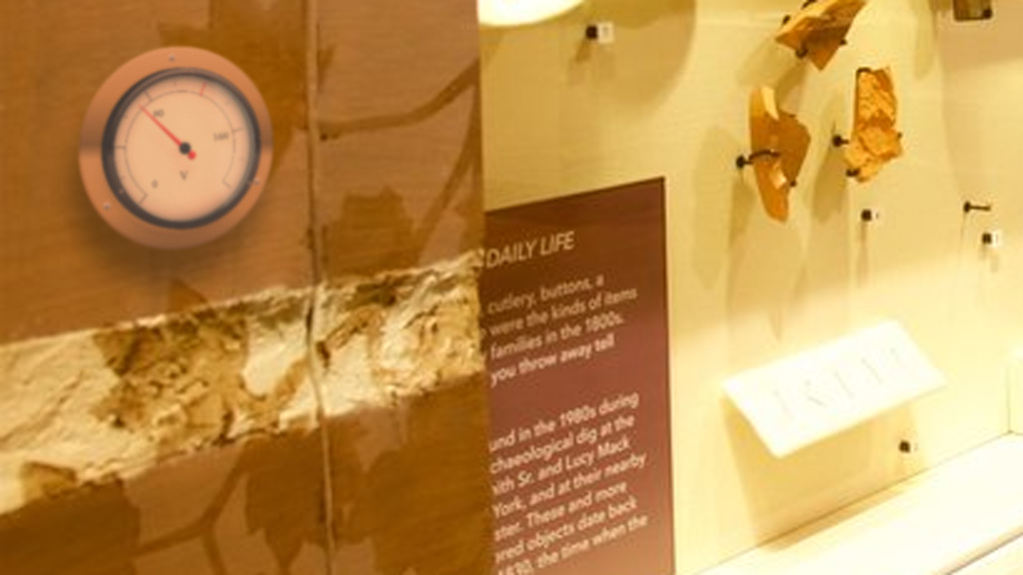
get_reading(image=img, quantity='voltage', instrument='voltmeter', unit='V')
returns 70 V
